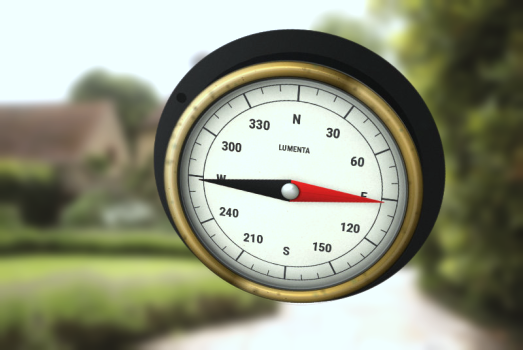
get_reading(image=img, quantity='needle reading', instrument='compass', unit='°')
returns 90 °
